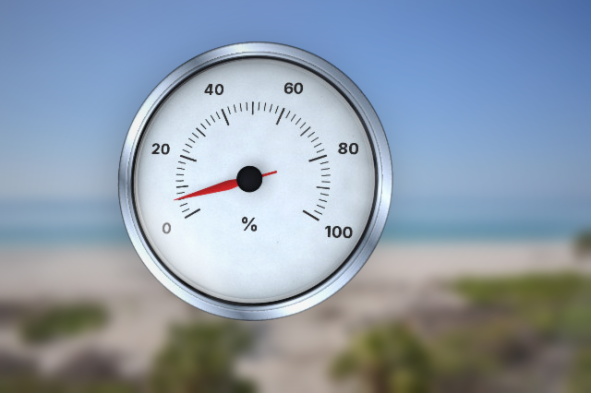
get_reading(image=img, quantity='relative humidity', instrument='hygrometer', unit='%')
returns 6 %
